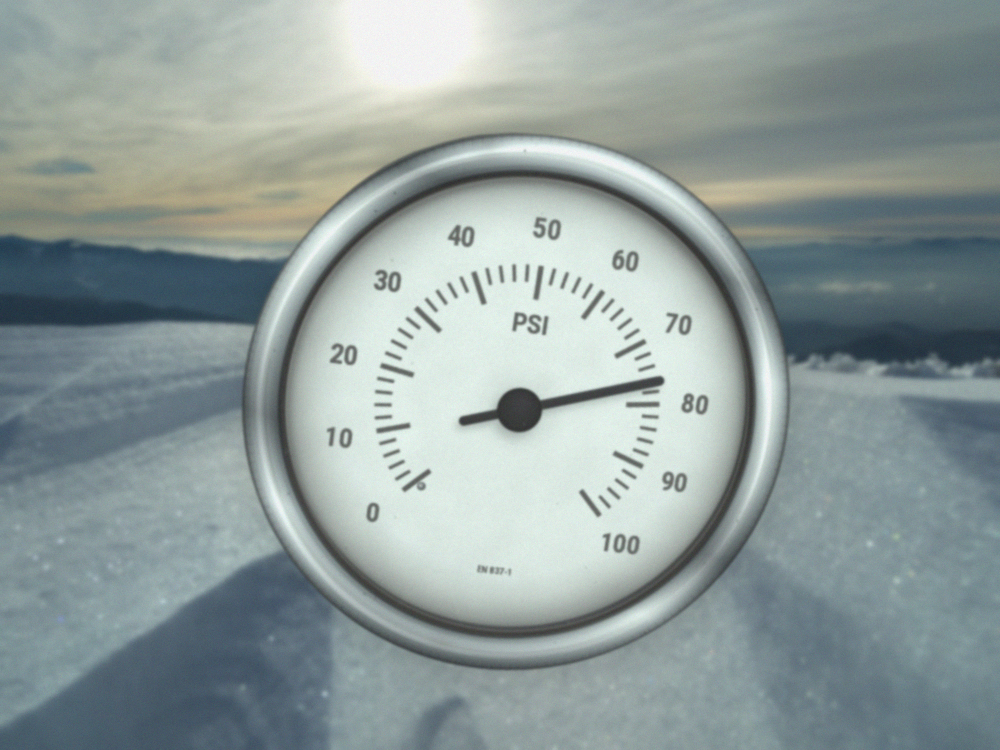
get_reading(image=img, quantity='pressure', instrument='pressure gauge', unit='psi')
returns 76 psi
